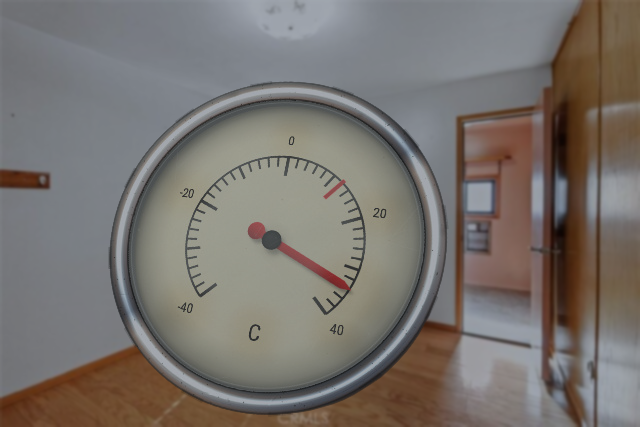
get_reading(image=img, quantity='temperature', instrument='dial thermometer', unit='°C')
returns 34 °C
